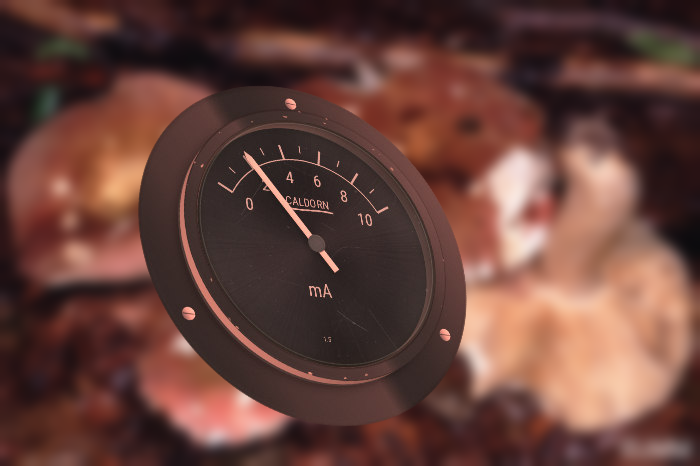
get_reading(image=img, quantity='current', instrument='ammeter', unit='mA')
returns 2 mA
